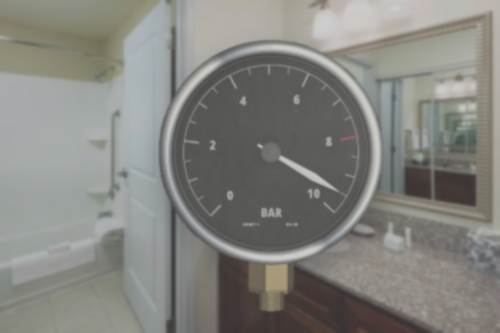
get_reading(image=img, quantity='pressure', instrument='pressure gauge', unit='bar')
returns 9.5 bar
